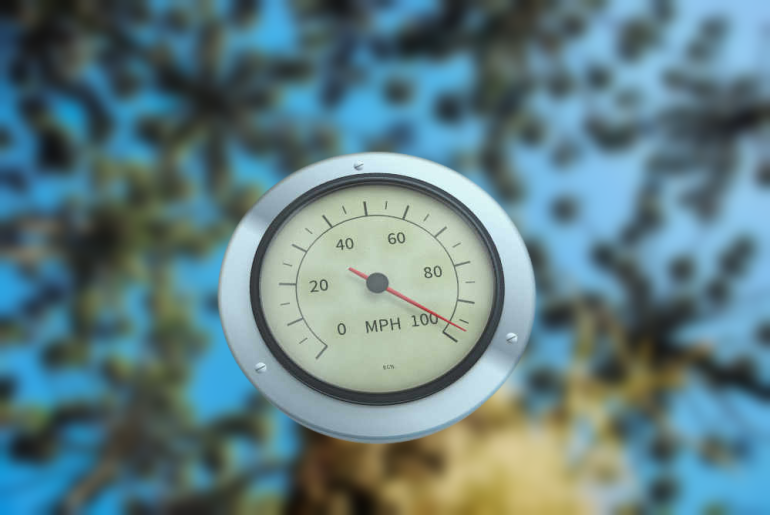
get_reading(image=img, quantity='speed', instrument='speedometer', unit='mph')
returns 97.5 mph
